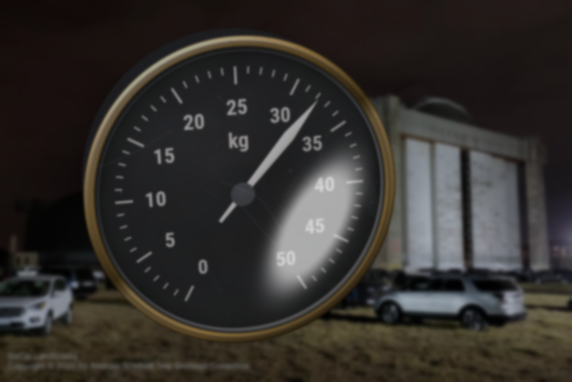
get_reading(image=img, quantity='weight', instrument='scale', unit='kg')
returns 32 kg
